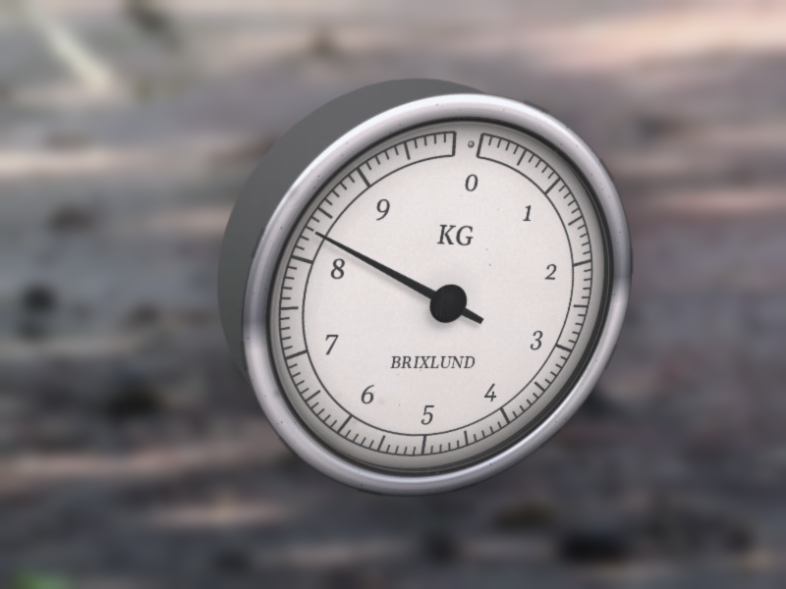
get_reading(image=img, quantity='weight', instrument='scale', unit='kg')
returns 8.3 kg
